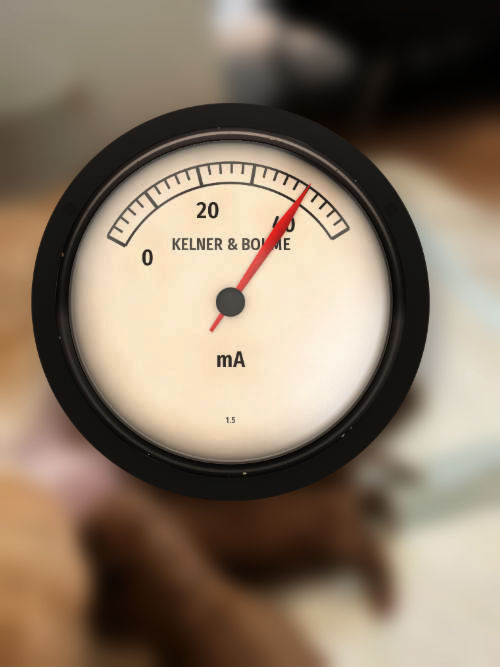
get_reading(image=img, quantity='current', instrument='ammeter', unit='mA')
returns 40 mA
